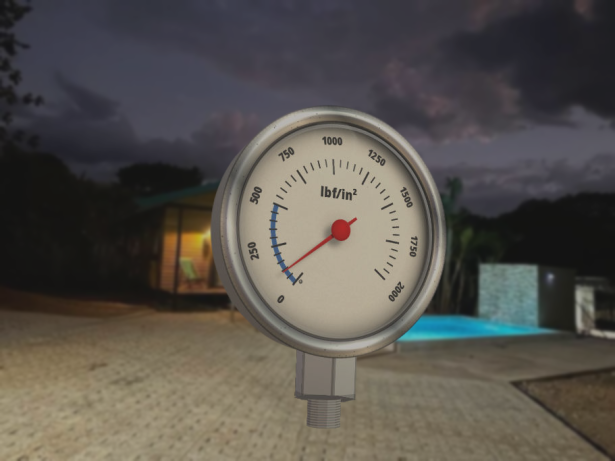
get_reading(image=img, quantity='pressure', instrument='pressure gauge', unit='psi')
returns 100 psi
